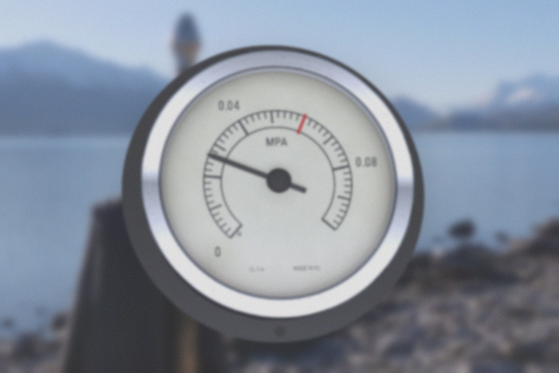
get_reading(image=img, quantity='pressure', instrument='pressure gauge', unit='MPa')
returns 0.026 MPa
